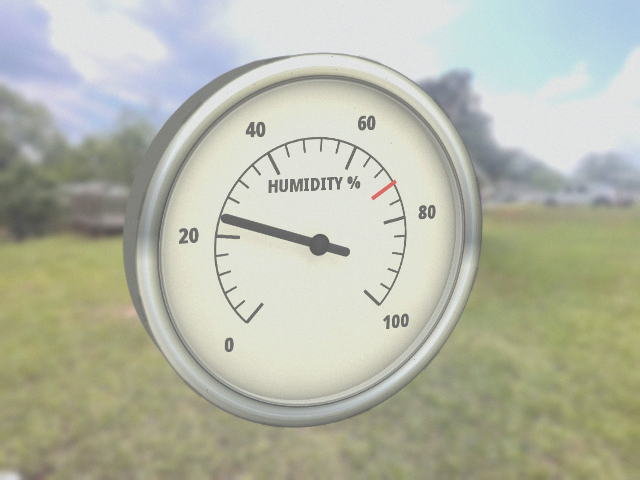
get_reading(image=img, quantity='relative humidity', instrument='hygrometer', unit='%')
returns 24 %
